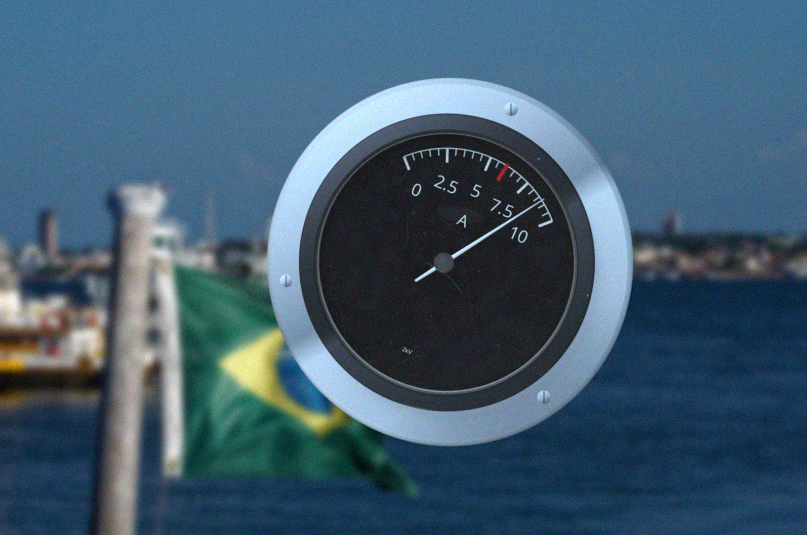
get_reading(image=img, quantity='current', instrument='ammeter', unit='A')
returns 8.75 A
